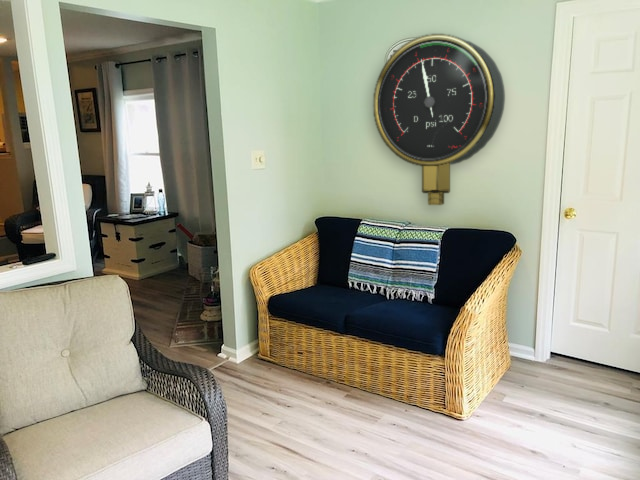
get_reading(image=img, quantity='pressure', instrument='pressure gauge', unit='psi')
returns 45 psi
